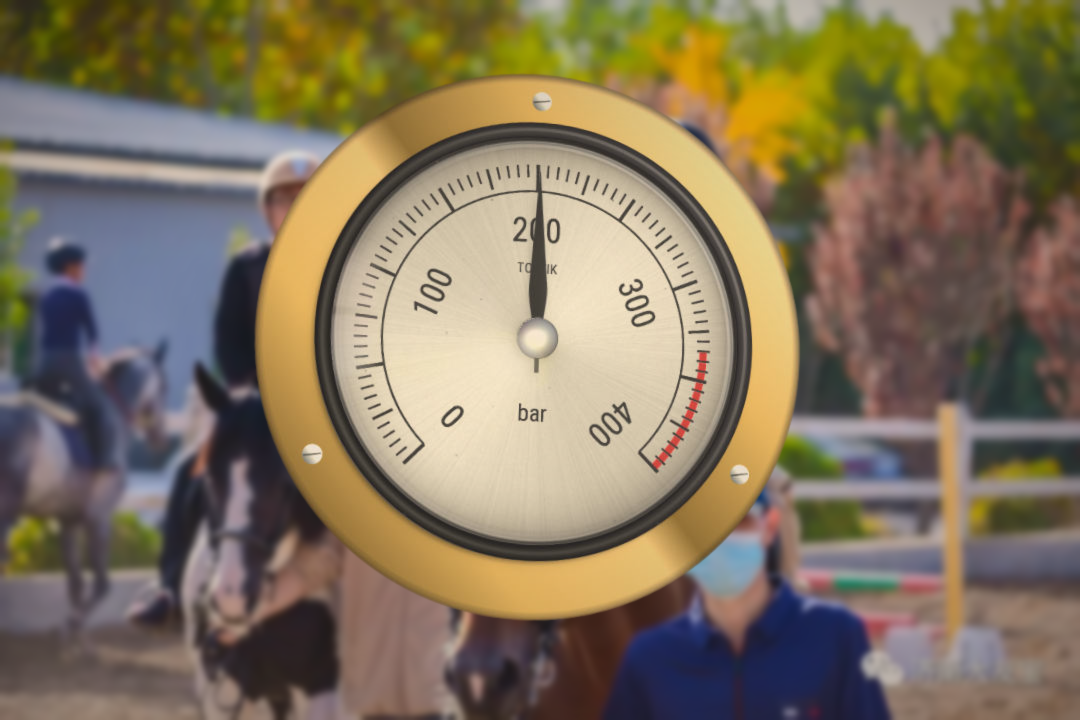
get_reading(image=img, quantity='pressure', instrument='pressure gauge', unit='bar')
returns 200 bar
